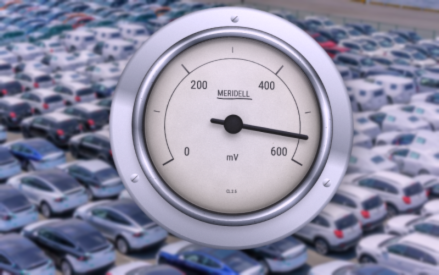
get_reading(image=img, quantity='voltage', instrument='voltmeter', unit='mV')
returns 550 mV
